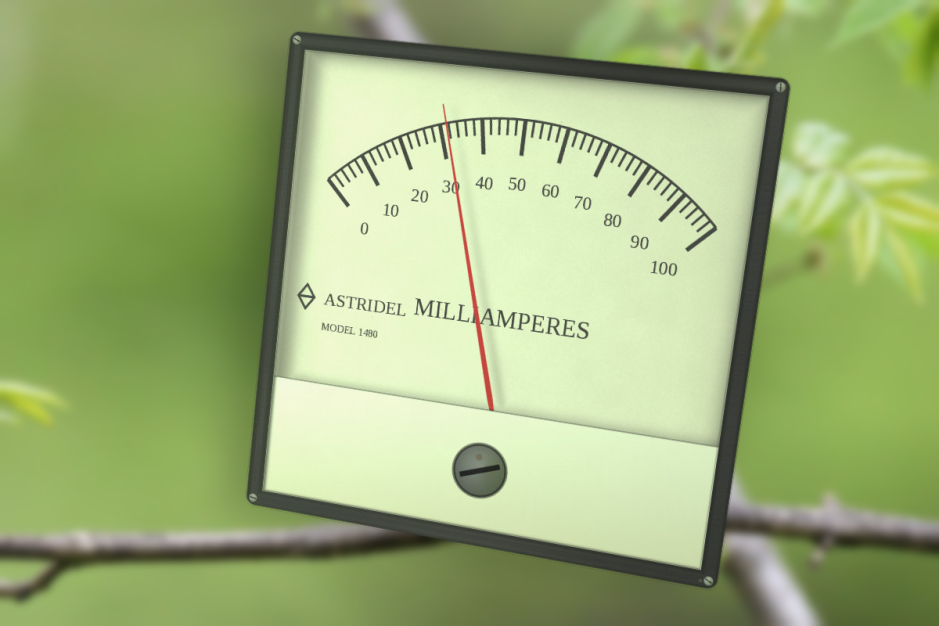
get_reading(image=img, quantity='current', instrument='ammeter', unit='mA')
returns 32 mA
